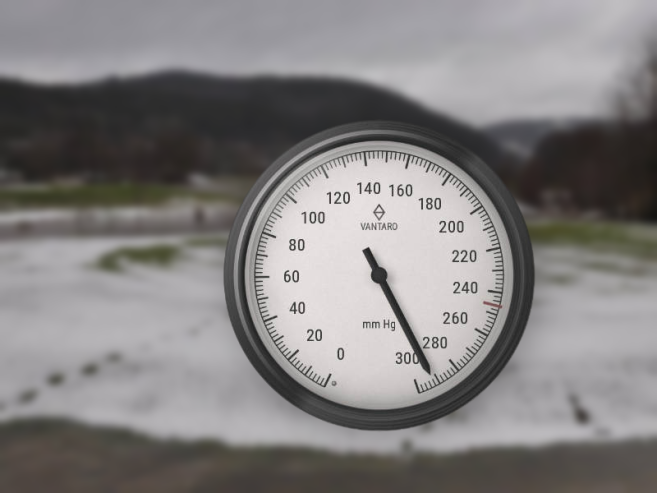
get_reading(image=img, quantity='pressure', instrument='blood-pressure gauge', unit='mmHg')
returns 292 mmHg
